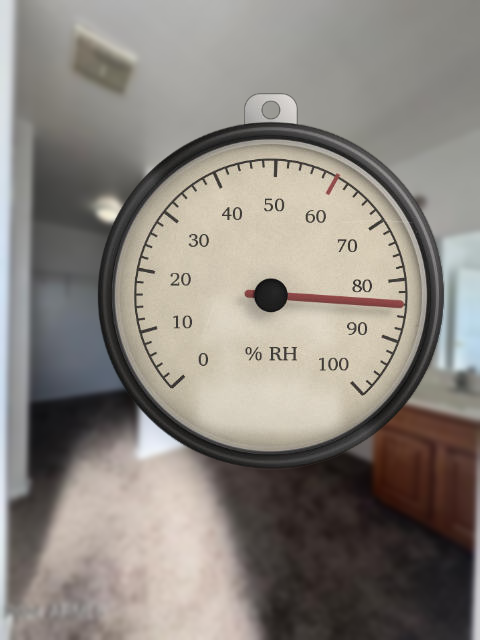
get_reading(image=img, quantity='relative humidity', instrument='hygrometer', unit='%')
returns 84 %
